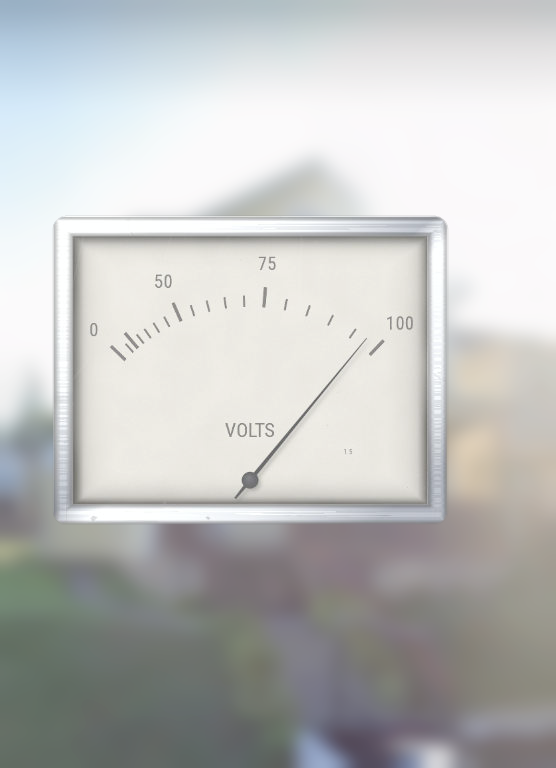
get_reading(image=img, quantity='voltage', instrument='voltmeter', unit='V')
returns 97.5 V
